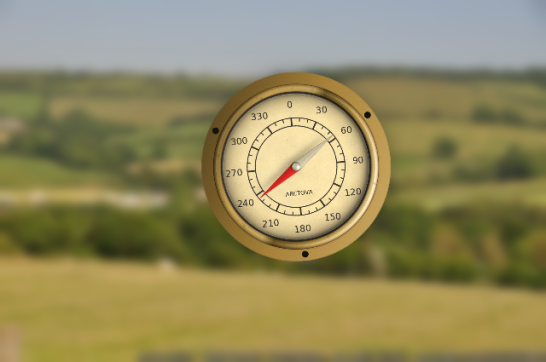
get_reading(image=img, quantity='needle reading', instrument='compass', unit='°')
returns 235 °
